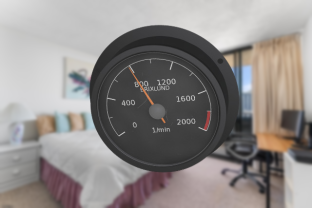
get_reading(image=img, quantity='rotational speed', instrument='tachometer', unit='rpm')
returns 800 rpm
